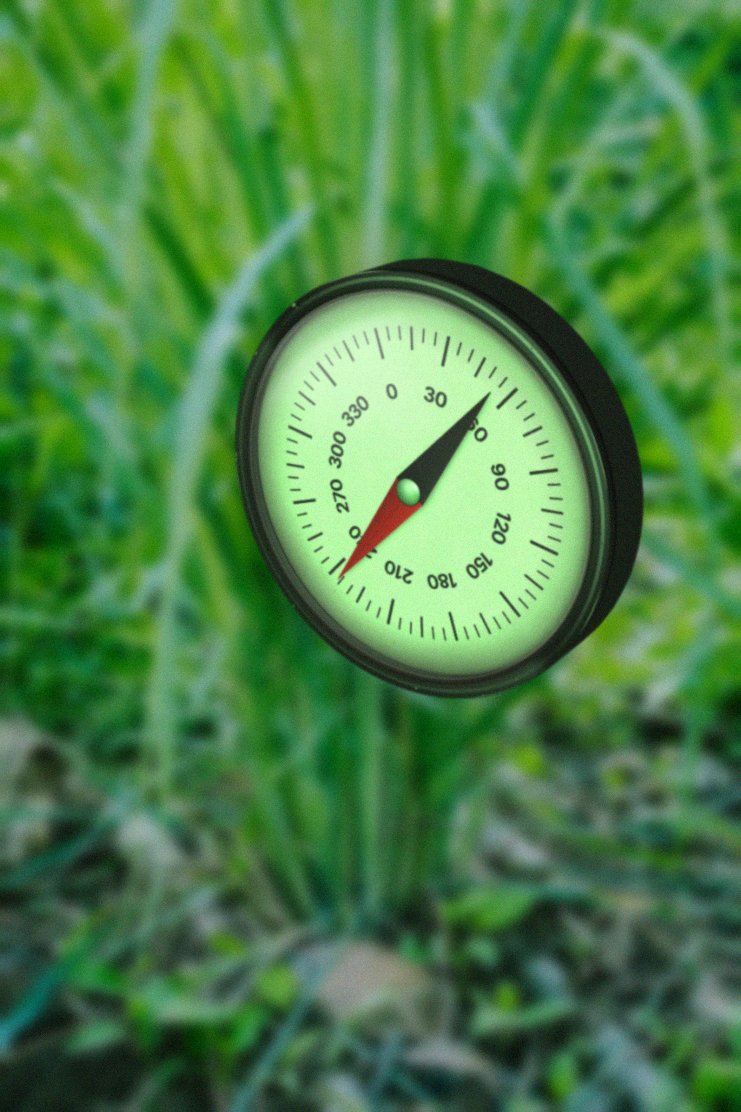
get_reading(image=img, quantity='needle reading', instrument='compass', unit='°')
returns 235 °
